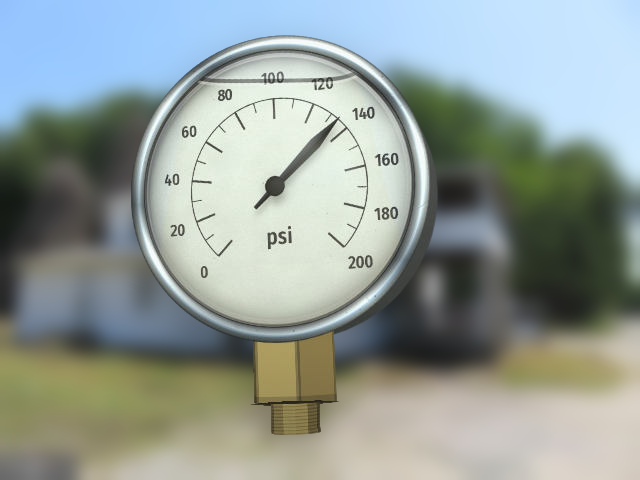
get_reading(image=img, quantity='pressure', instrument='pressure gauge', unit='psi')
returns 135 psi
